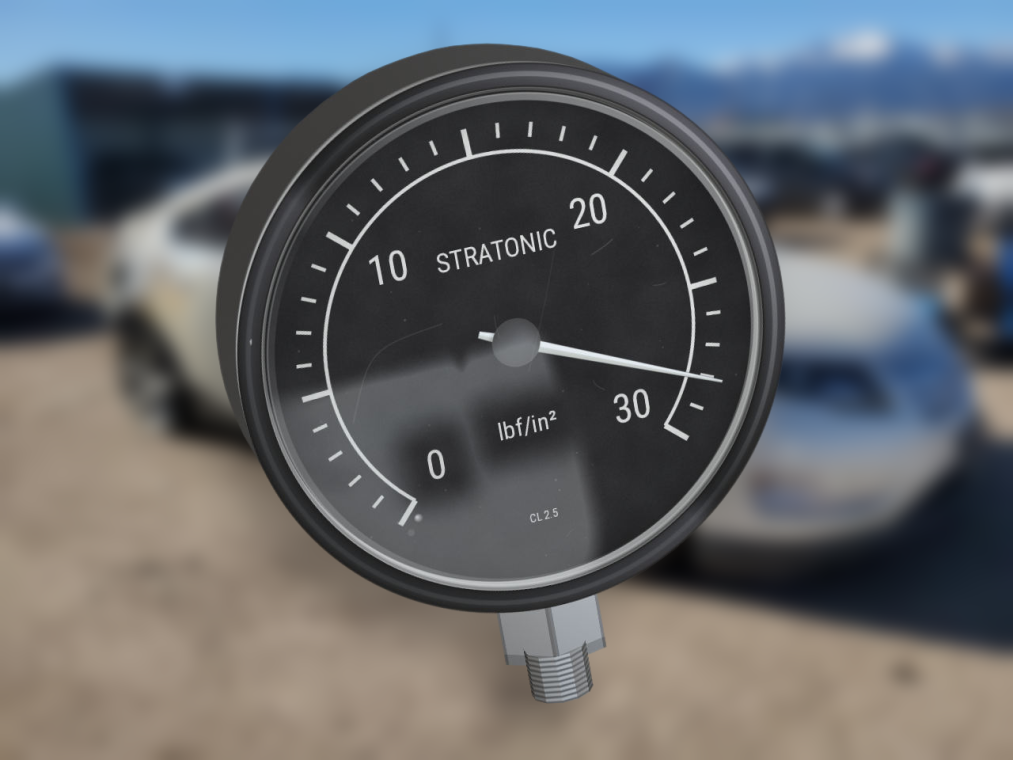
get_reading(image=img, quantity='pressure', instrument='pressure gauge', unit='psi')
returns 28 psi
